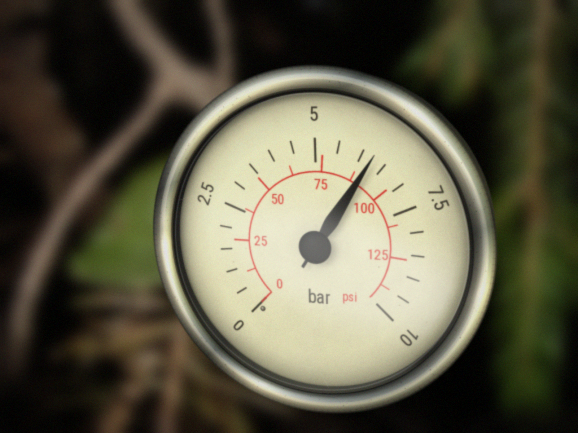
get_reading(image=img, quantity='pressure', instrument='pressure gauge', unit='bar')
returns 6.25 bar
